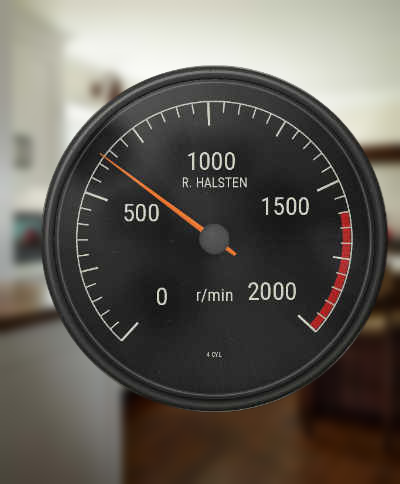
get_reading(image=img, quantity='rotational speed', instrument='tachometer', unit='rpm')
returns 625 rpm
